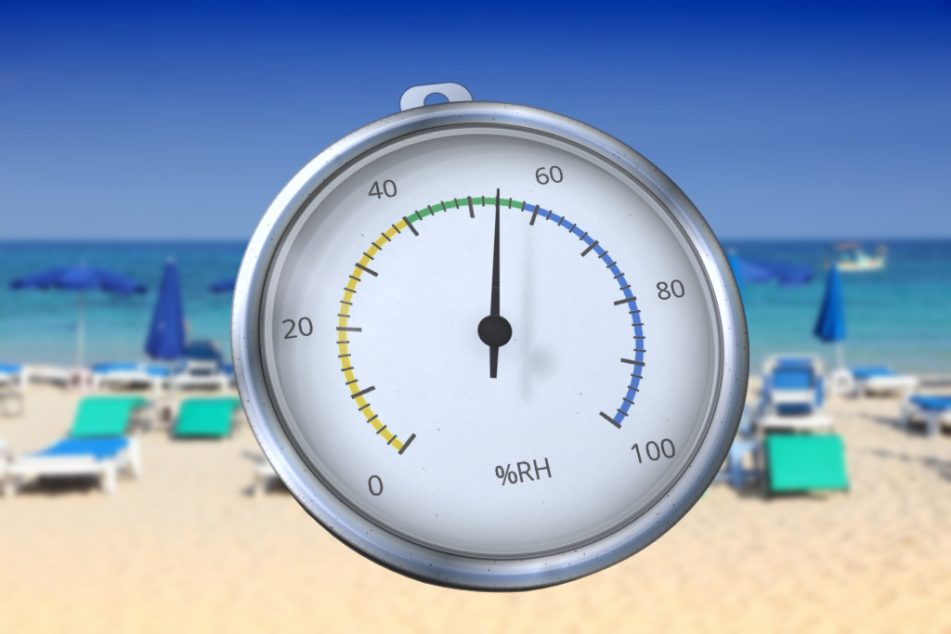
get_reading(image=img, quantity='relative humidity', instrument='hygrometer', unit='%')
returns 54 %
